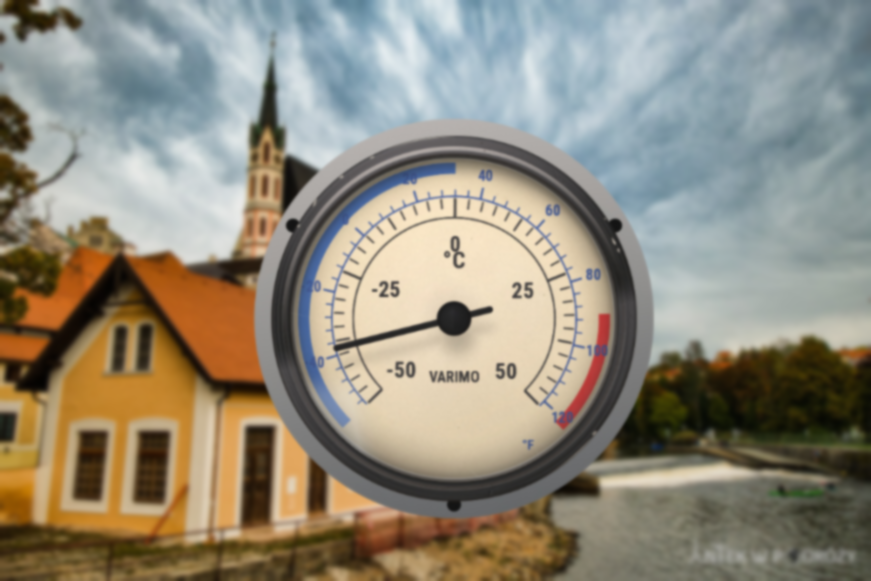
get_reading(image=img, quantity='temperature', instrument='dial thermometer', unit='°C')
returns -38.75 °C
